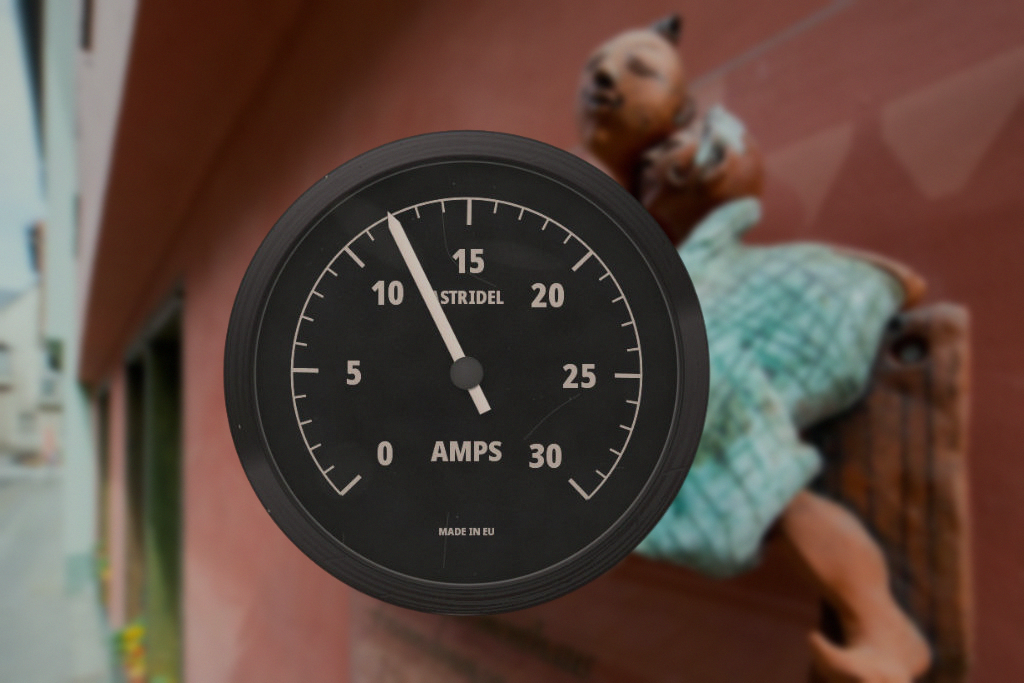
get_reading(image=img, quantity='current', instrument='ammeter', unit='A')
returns 12 A
